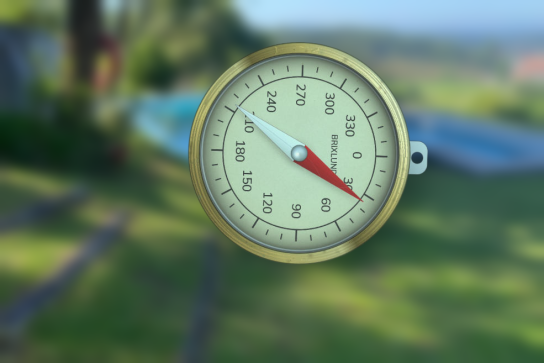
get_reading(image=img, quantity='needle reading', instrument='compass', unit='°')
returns 35 °
